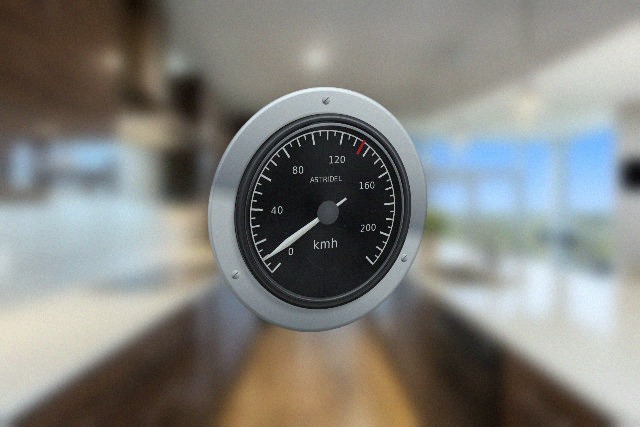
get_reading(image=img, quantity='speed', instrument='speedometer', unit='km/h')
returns 10 km/h
